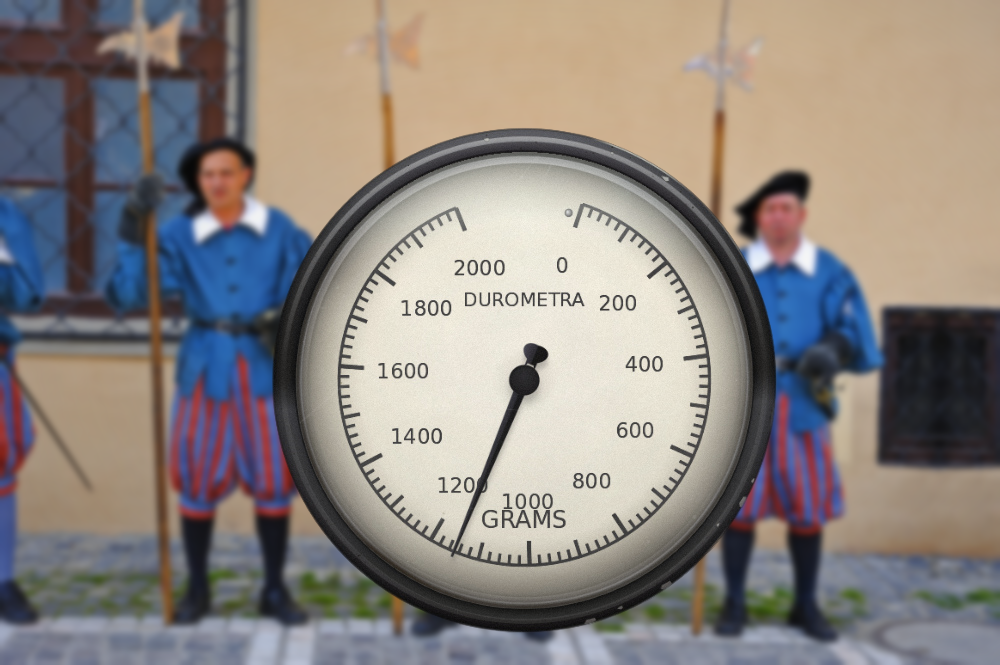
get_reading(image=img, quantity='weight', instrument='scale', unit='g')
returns 1150 g
